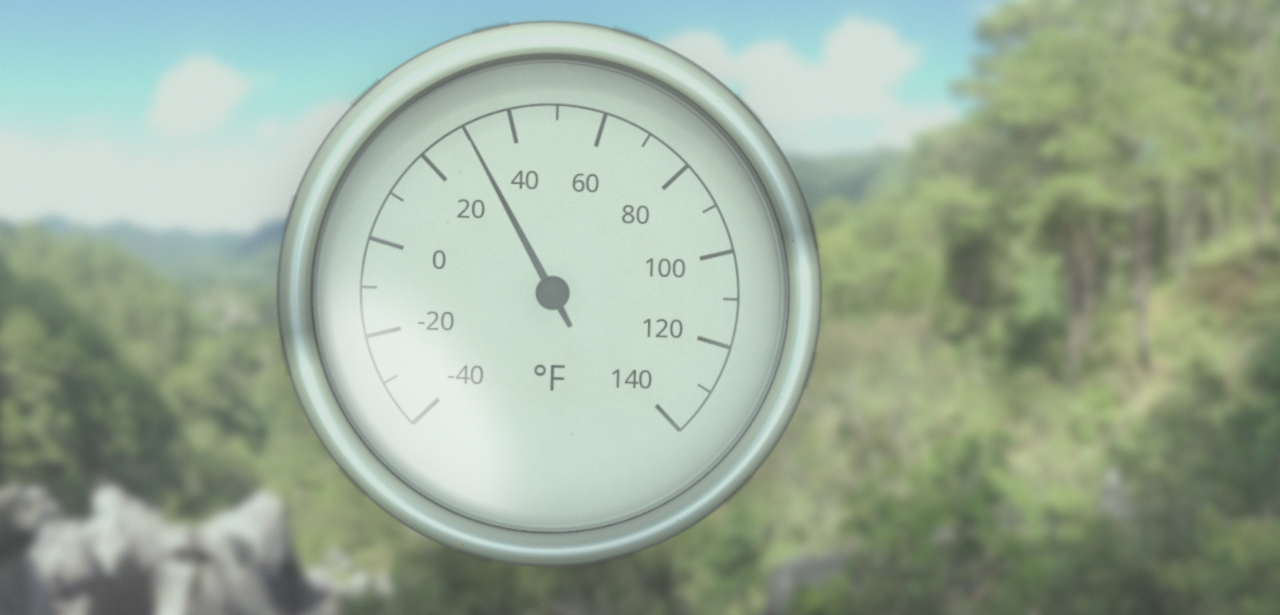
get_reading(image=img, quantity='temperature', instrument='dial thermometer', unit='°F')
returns 30 °F
